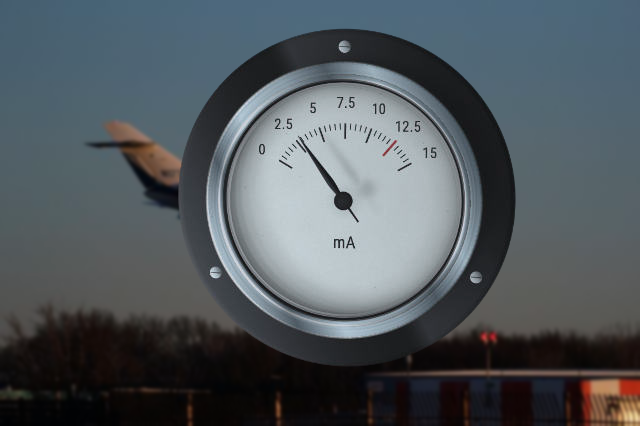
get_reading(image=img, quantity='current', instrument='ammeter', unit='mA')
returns 3 mA
